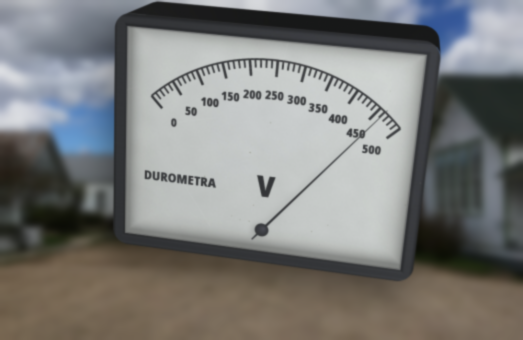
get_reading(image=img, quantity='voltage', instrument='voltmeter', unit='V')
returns 460 V
